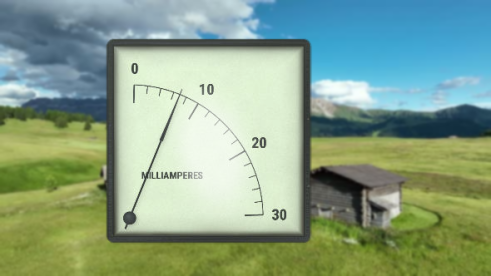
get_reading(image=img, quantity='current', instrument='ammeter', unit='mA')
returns 7 mA
